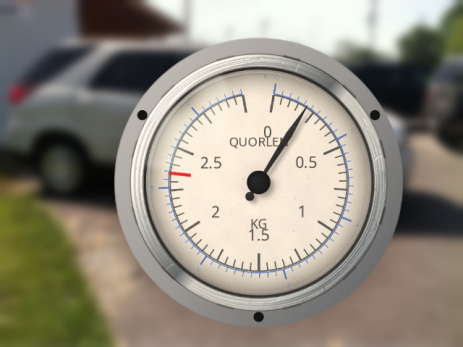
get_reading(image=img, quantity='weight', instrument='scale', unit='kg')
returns 0.2 kg
